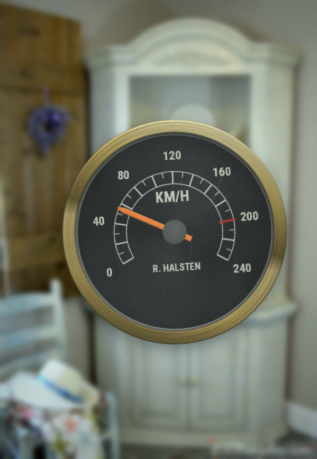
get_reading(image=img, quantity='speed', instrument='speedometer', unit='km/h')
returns 55 km/h
